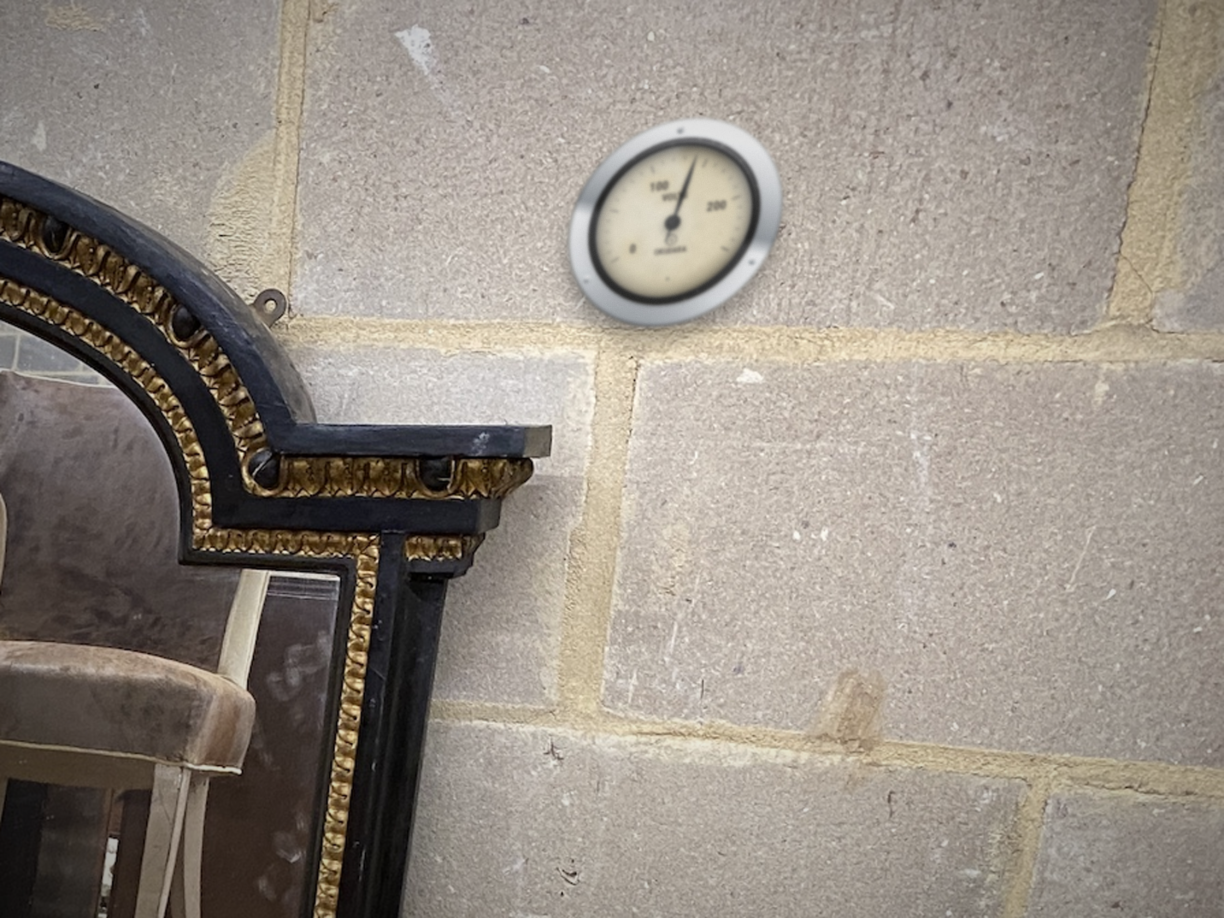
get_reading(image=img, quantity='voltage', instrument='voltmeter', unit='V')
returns 140 V
